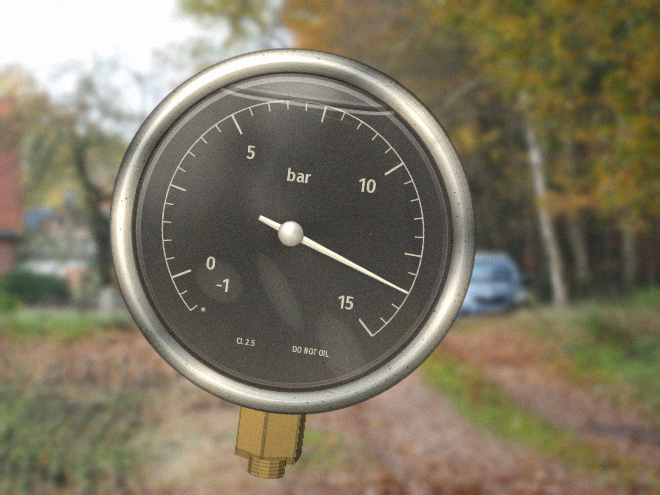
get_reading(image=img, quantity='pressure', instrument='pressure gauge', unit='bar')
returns 13.5 bar
